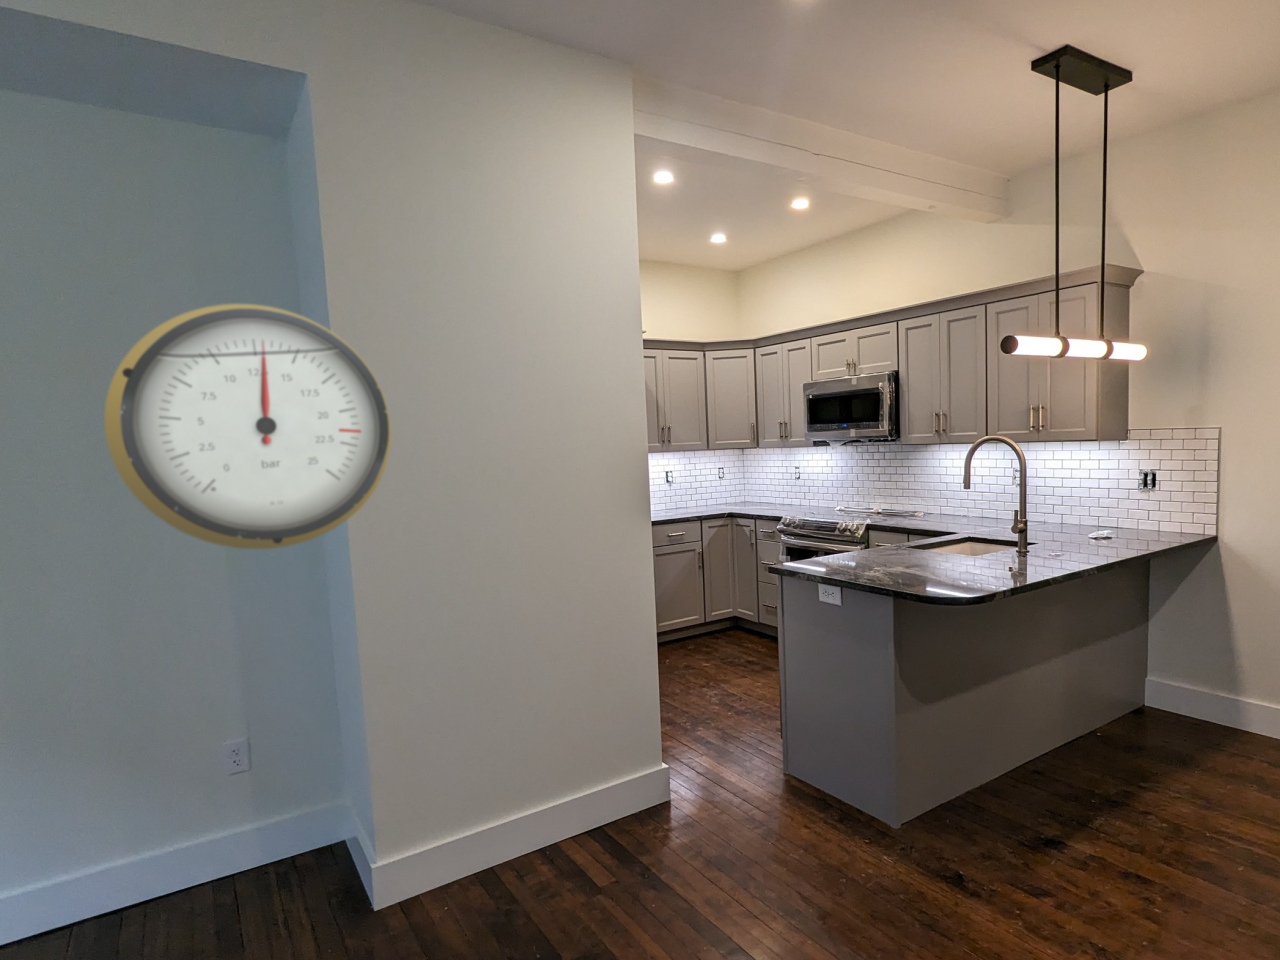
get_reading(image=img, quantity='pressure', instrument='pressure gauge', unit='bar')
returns 13 bar
